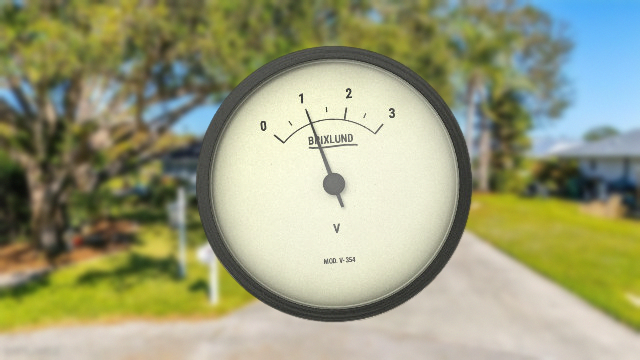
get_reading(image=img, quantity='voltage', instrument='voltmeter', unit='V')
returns 1 V
